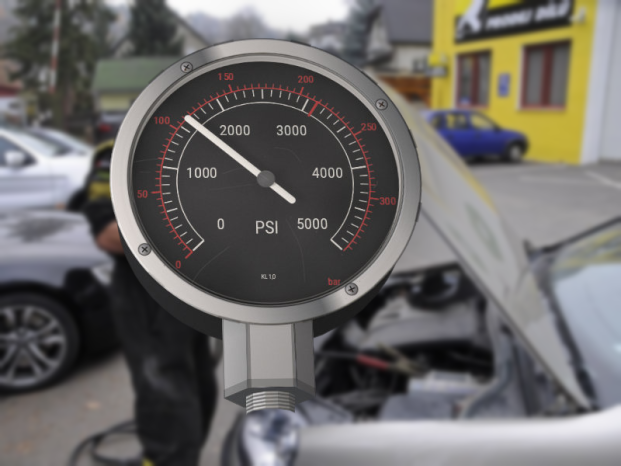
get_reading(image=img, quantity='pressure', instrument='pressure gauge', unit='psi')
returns 1600 psi
